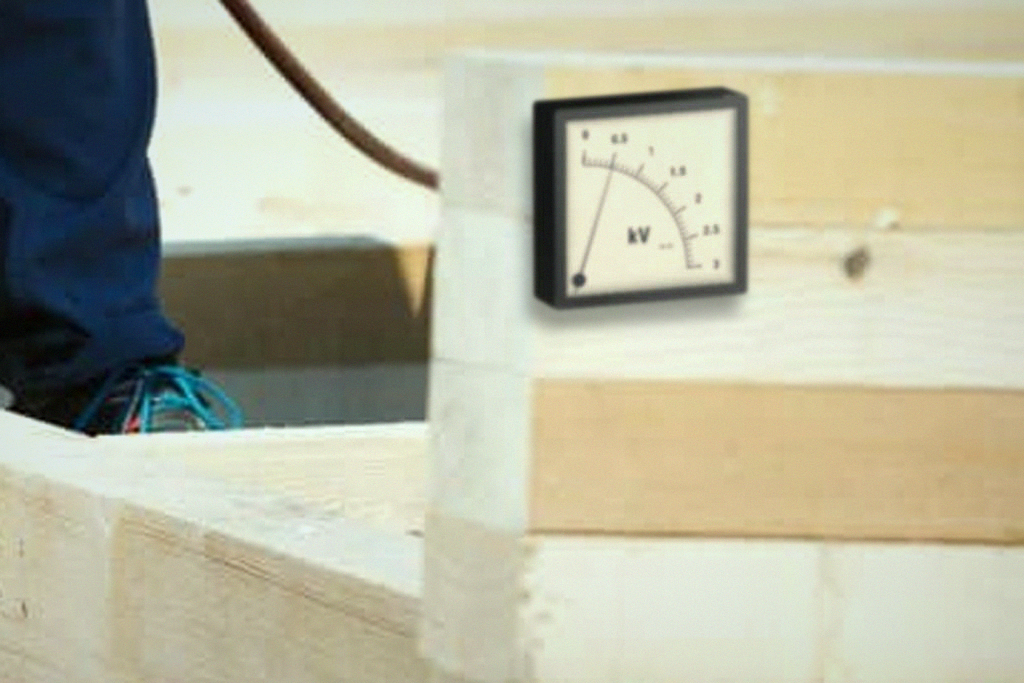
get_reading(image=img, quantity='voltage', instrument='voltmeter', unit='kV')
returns 0.5 kV
